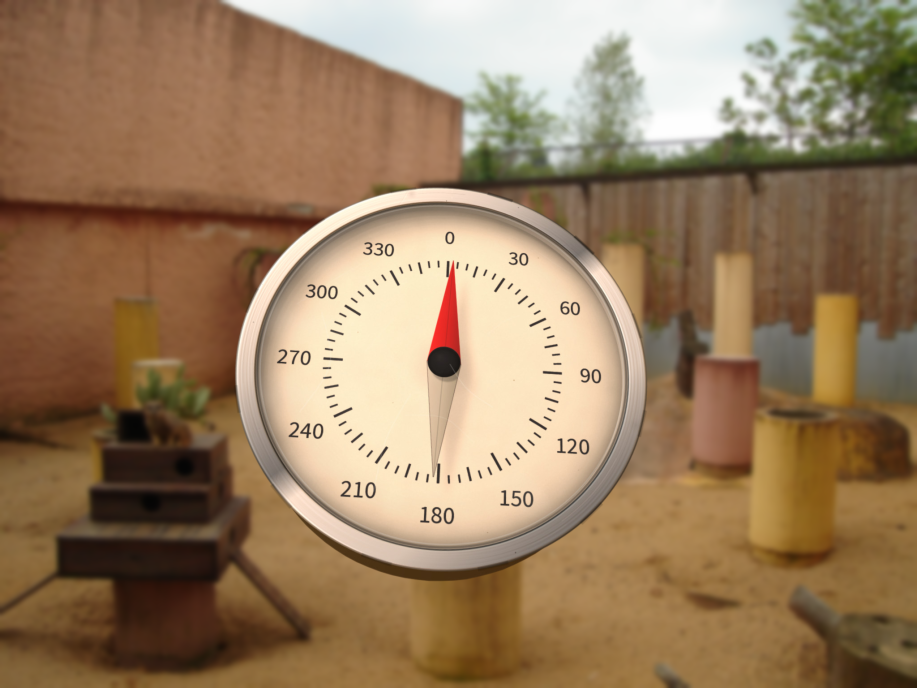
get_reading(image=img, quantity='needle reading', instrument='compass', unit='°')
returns 2.5 °
